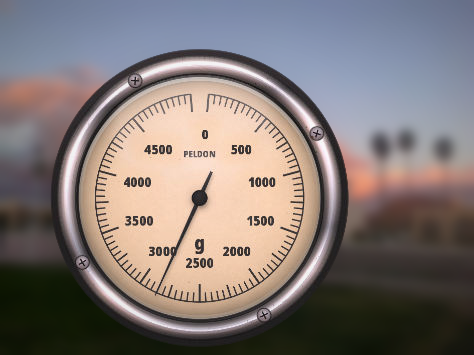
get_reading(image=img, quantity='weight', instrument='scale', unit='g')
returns 2850 g
